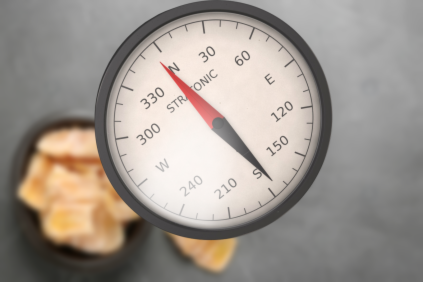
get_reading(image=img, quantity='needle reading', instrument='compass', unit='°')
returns 355 °
